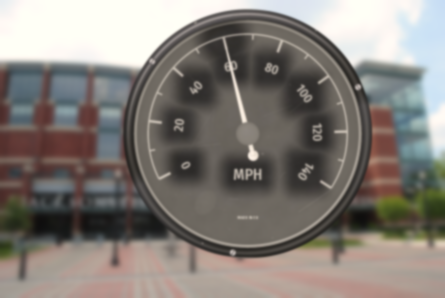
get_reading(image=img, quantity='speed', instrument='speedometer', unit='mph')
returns 60 mph
